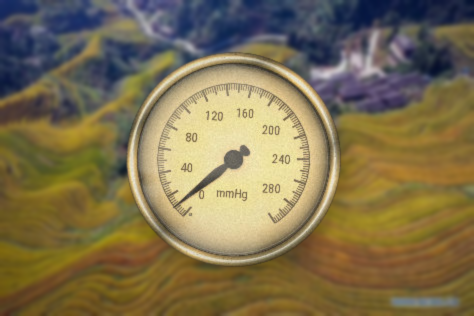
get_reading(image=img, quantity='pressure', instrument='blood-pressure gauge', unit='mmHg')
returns 10 mmHg
